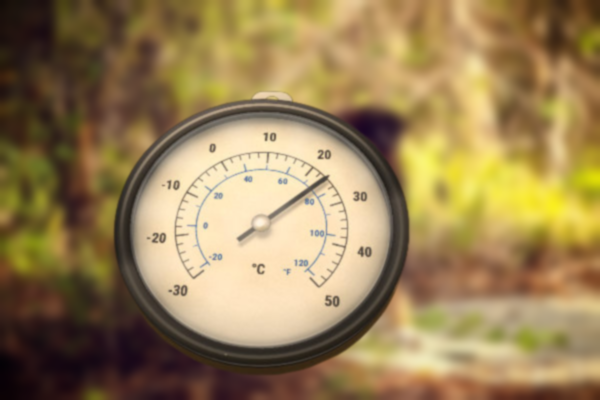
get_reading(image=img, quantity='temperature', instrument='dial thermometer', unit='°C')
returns 24 °C
